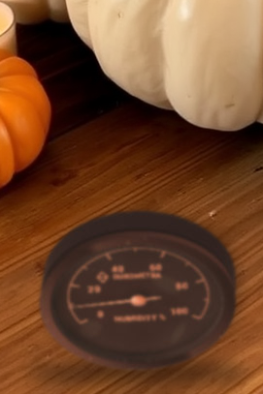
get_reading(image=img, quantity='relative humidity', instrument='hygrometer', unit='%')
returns 10 %
